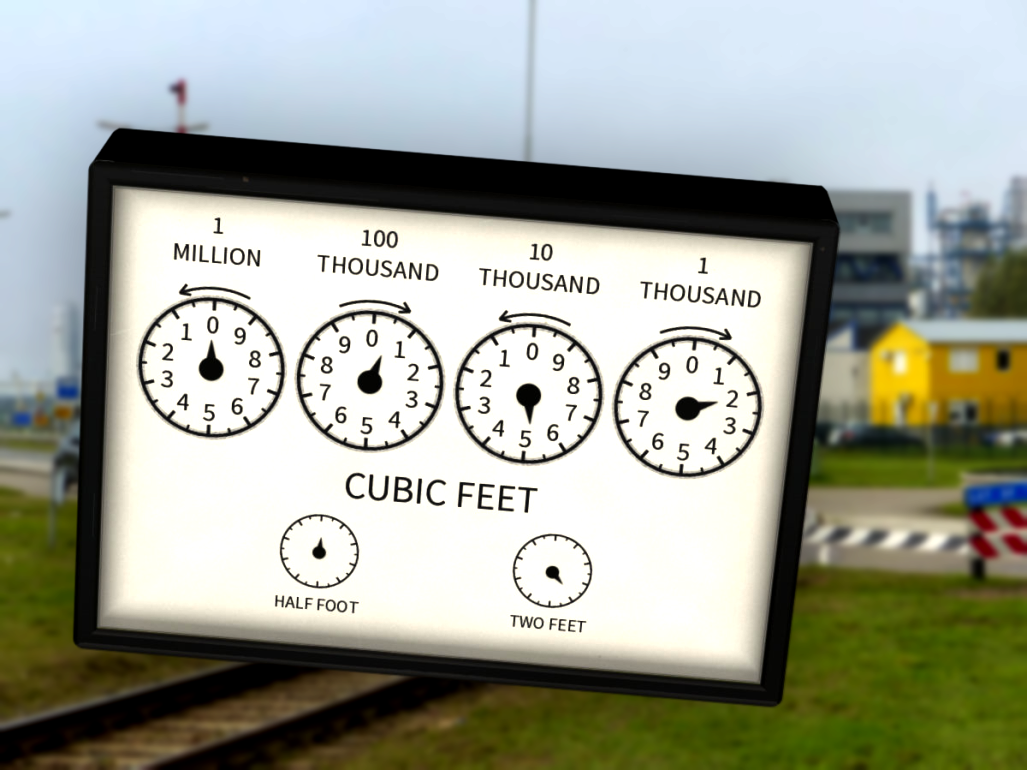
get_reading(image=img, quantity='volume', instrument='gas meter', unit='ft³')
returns 5200 ft³
